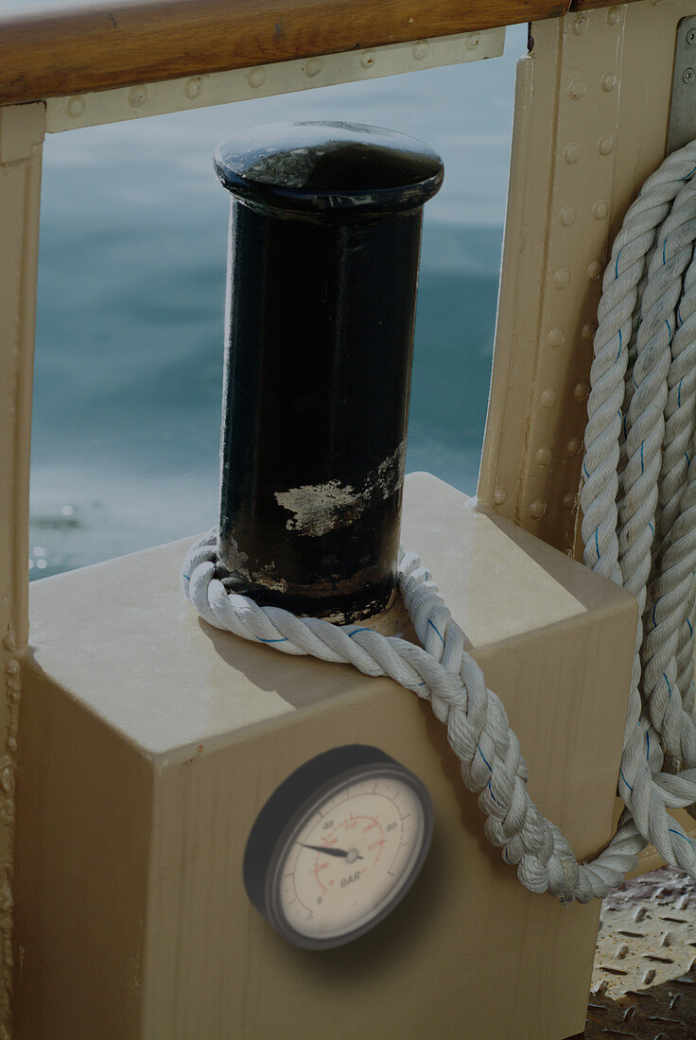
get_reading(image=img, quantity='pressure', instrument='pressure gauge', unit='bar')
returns 30 bar
